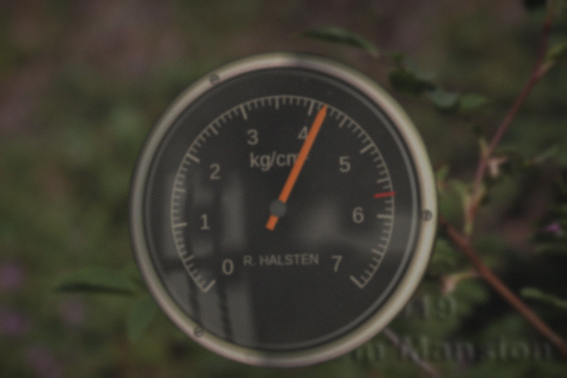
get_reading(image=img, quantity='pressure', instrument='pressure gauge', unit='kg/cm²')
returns 4.2 kg/cm²
